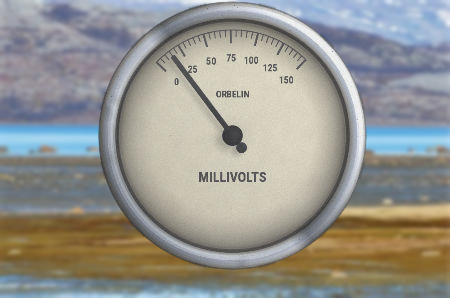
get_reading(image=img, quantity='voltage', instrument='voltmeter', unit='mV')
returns 15 mV
